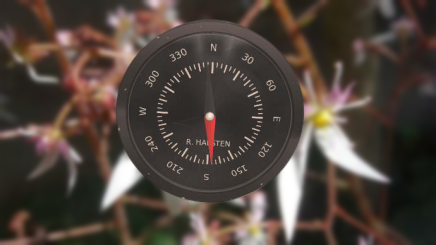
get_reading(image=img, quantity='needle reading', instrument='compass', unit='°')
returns 175 °
